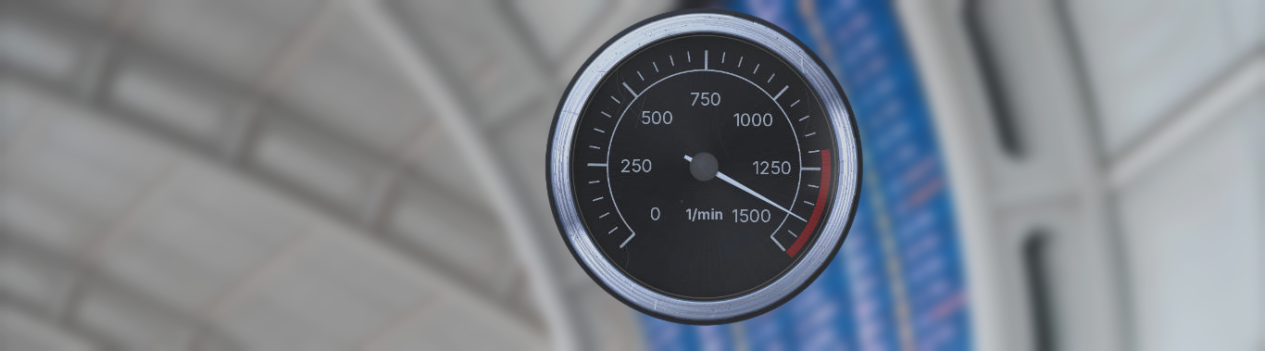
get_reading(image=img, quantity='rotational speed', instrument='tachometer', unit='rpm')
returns 1400 rpm
